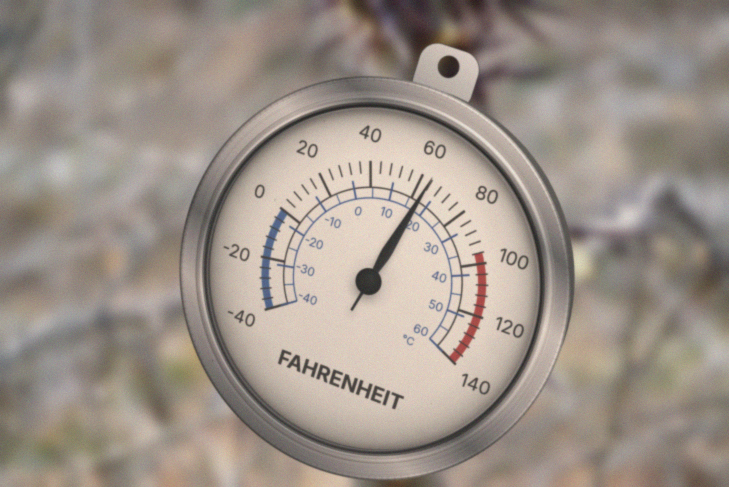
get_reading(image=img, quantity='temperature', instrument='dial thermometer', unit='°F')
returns 64 °F
